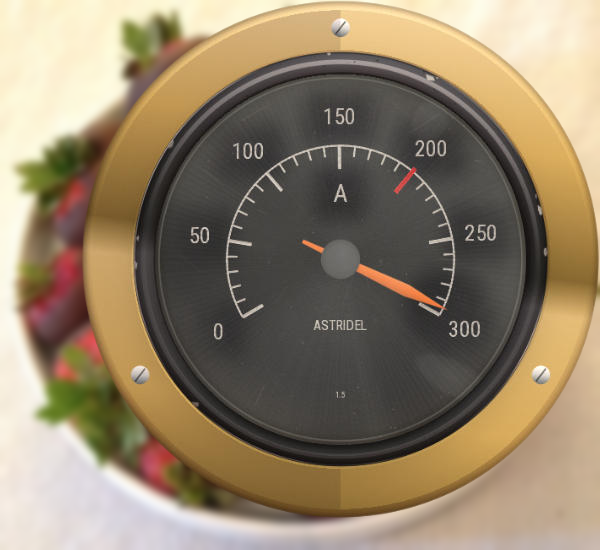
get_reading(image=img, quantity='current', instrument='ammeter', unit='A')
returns 295 A
